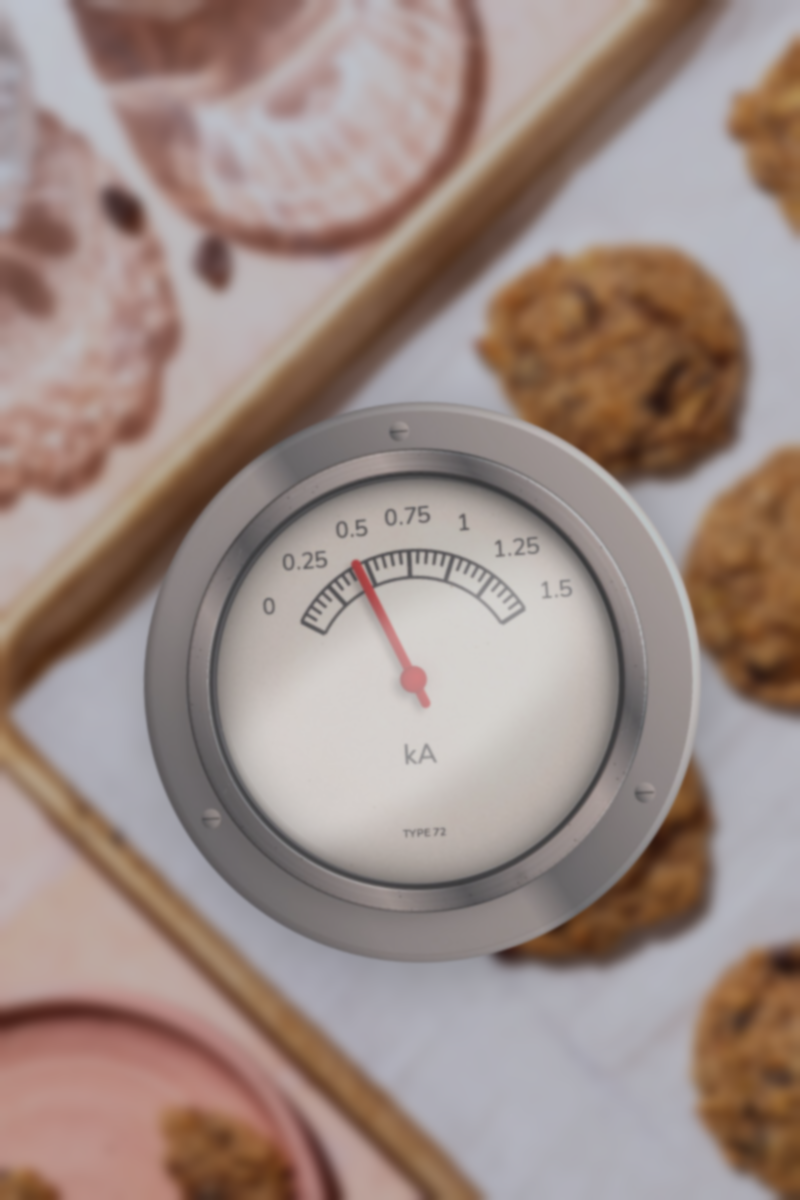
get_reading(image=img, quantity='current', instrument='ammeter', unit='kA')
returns 0.45 kA
